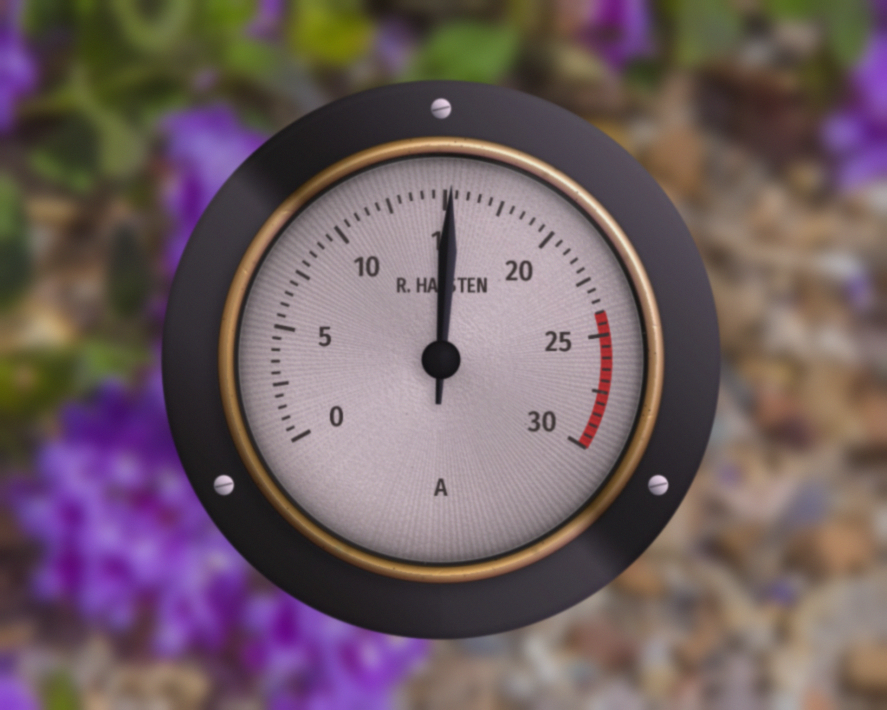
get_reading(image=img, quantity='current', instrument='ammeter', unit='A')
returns 15.25 A
